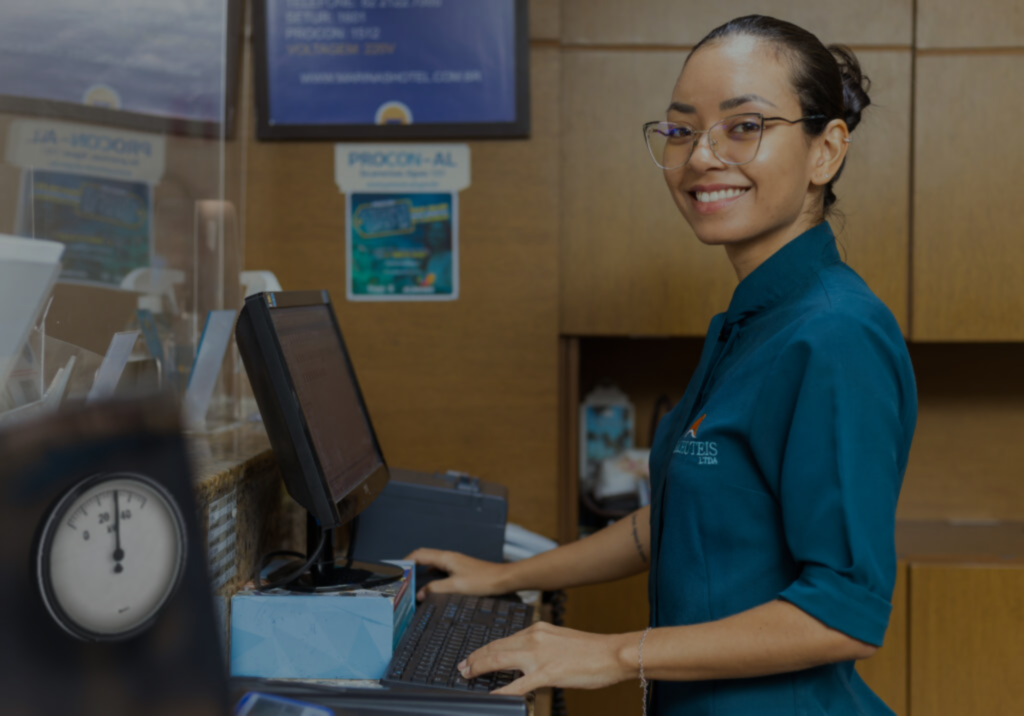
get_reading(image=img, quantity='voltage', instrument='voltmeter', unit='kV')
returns 30 kV
